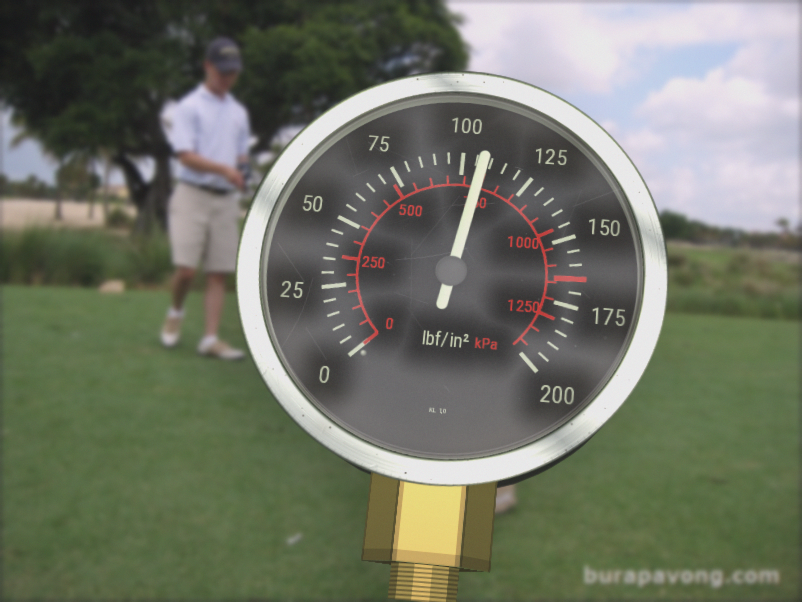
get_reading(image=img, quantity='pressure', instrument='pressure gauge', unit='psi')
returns 107.5 psi
